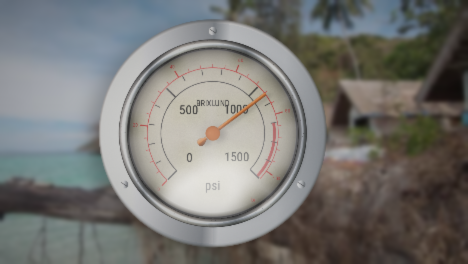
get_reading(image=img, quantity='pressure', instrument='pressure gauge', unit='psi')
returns 1050 psi
